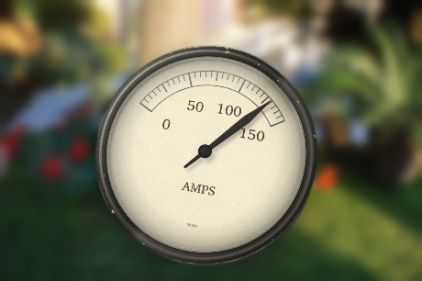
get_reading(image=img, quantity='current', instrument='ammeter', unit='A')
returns 130 A
